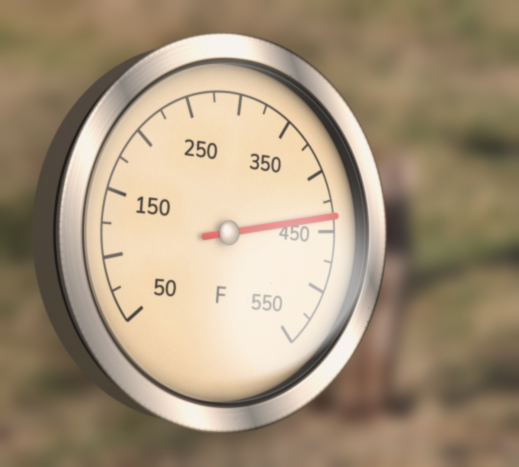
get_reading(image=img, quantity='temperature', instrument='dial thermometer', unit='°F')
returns 437.5 °F
